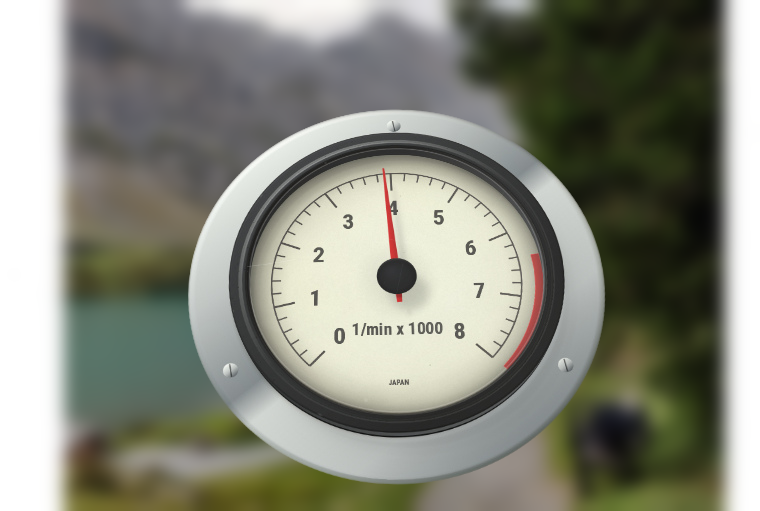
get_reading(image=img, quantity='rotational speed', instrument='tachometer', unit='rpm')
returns 3900 rpm
